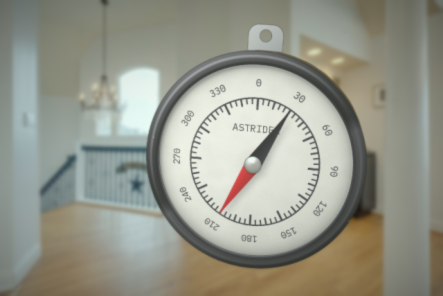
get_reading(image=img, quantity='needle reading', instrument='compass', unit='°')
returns 210 °
